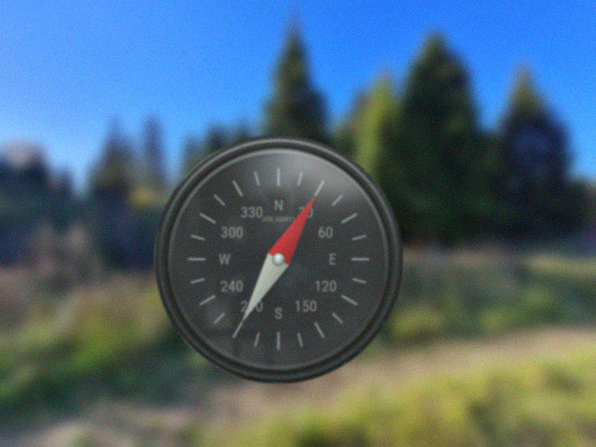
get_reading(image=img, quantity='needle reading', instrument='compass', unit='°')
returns 30 °
